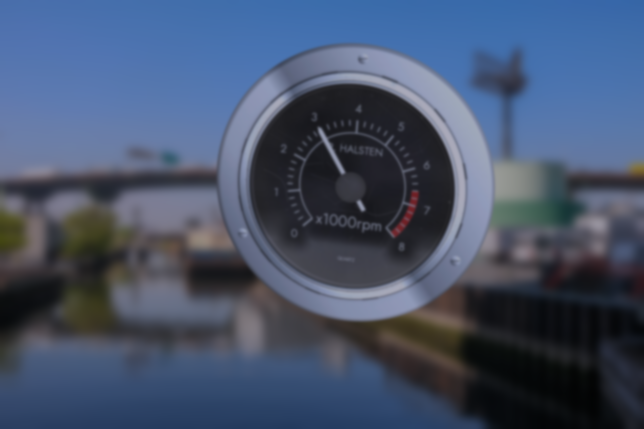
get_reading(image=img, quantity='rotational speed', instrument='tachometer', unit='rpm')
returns 3000 rpm
